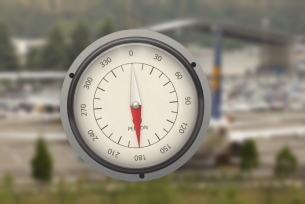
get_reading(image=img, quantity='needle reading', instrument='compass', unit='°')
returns 180 °
